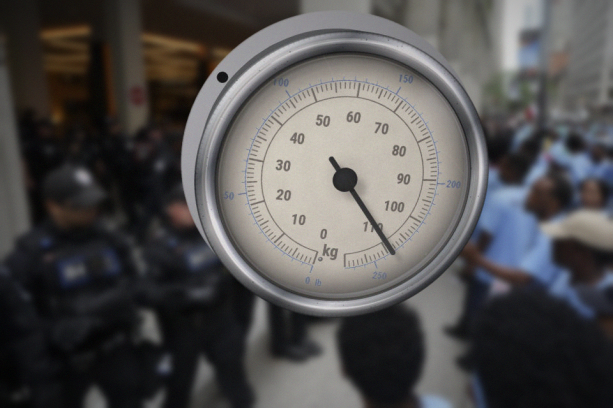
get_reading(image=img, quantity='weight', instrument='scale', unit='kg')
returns 109 kg
